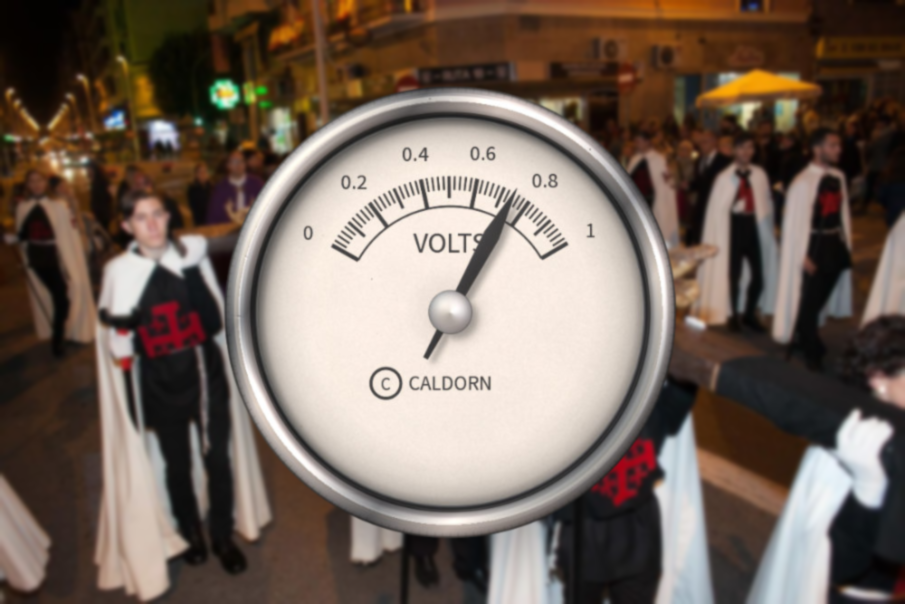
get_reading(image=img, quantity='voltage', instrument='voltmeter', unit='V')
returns 0.74 V
